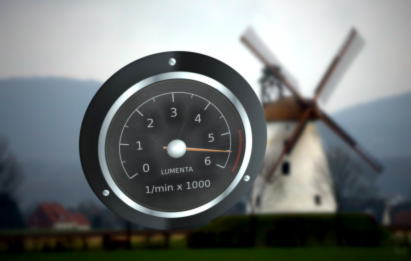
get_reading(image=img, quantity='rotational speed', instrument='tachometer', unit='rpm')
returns 5500 rpm
